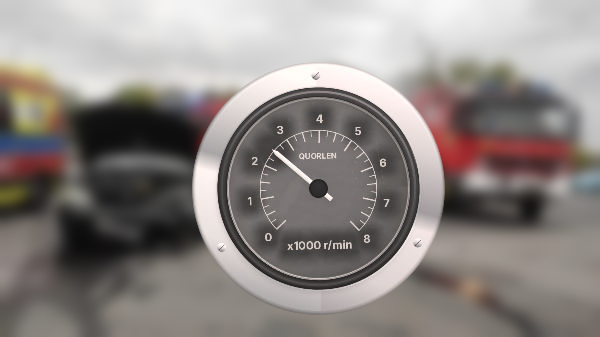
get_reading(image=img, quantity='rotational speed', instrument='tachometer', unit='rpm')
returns 2500 rpm
